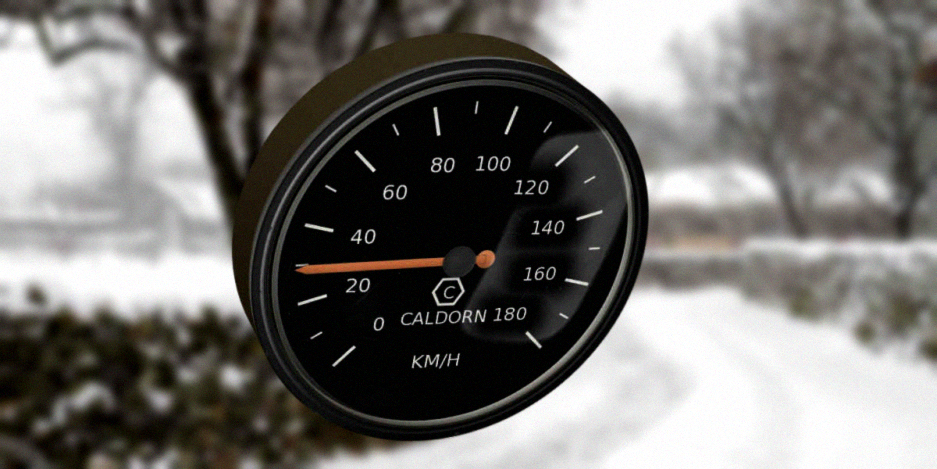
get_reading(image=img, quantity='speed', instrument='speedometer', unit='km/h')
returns 30 km/h
